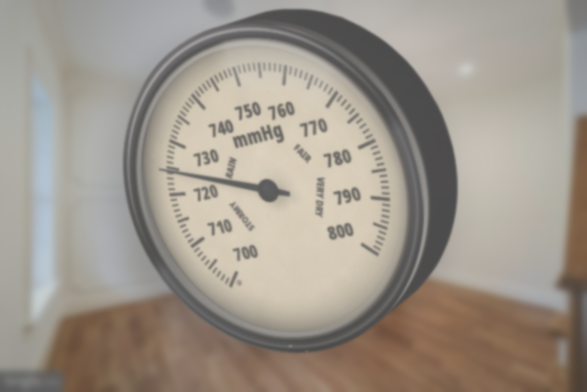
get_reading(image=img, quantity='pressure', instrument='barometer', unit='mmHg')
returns 725 mmHg
